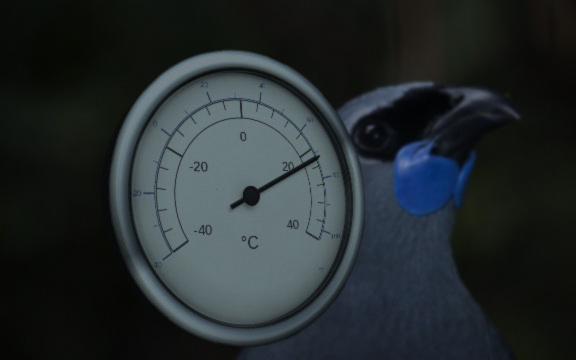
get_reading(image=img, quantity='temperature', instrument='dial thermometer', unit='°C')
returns 22 °C
